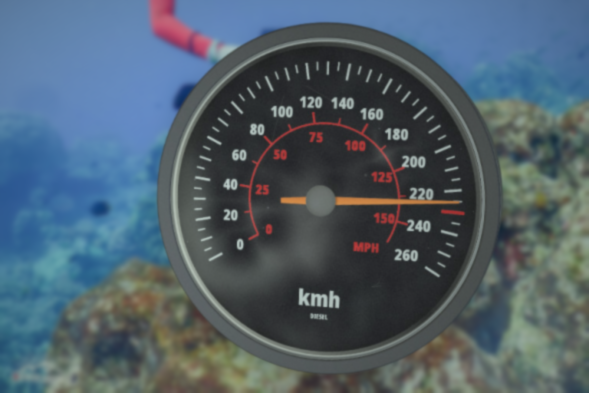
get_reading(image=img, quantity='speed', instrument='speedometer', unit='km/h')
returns 225 km/h
